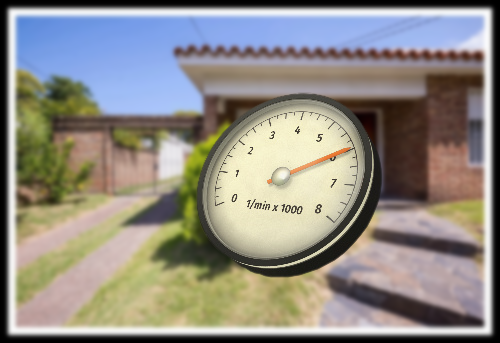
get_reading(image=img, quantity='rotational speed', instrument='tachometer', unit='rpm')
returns 6000 rpm
